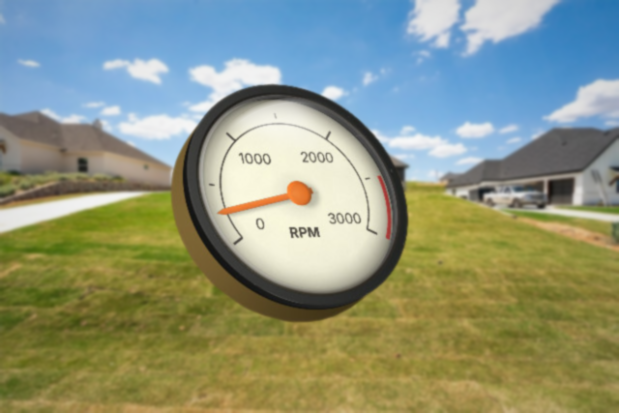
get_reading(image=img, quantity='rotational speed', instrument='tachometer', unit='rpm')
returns 250 rpm
